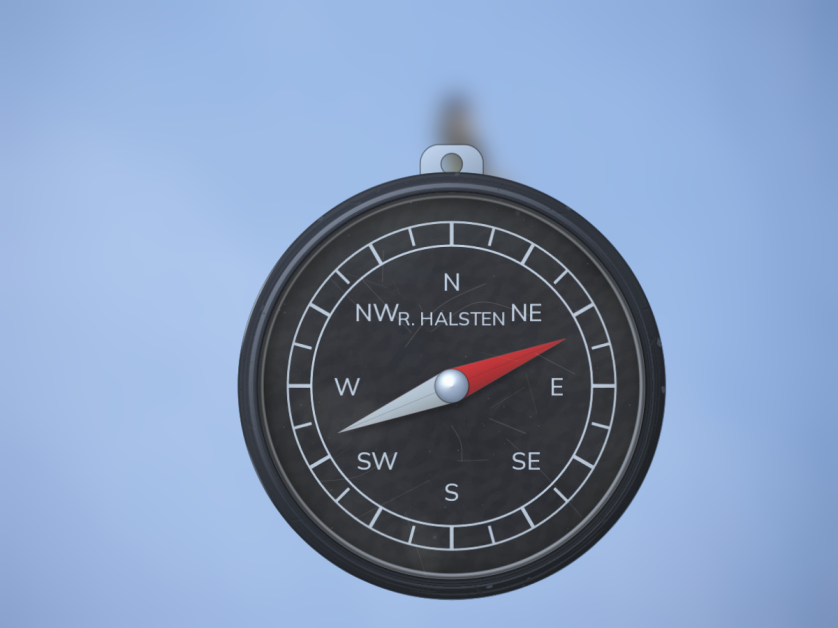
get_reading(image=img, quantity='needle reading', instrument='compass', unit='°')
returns 67.5 °
